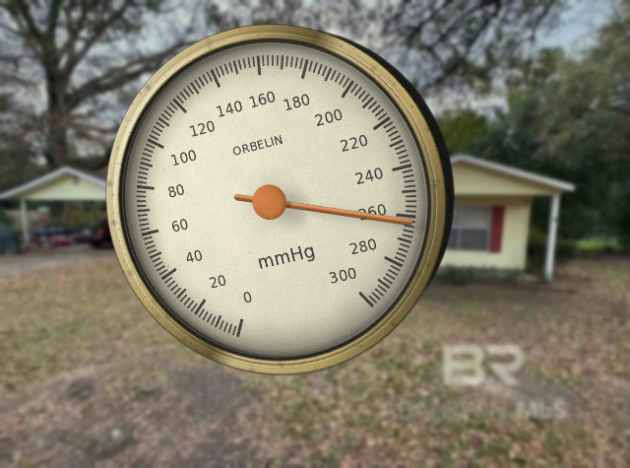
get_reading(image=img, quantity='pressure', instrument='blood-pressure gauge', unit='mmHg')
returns 262 mmHg
